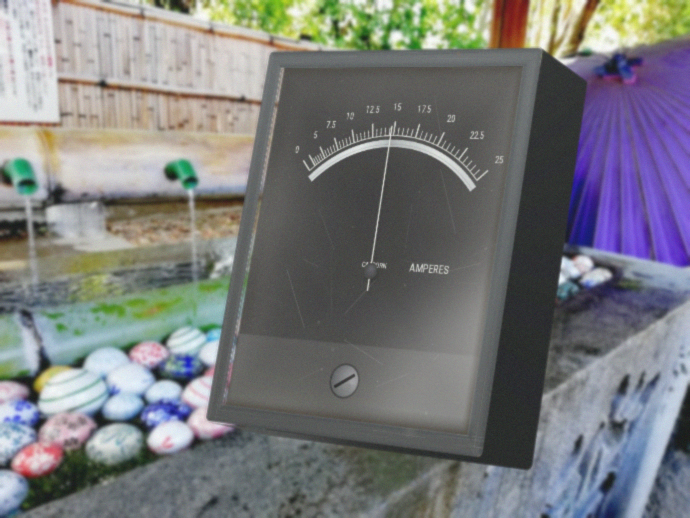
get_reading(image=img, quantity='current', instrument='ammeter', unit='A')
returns 15 A
